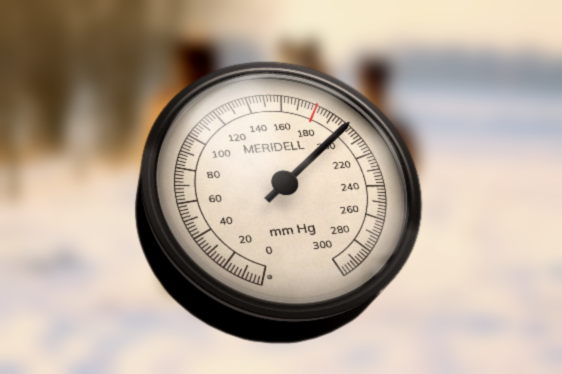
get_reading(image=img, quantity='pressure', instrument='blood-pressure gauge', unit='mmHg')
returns 200 mmHg
